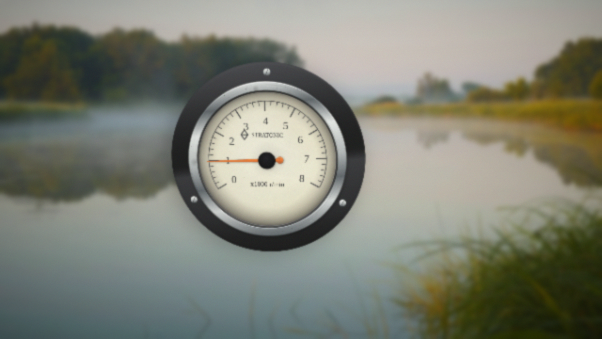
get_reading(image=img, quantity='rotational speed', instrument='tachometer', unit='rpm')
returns 1000 rpm
